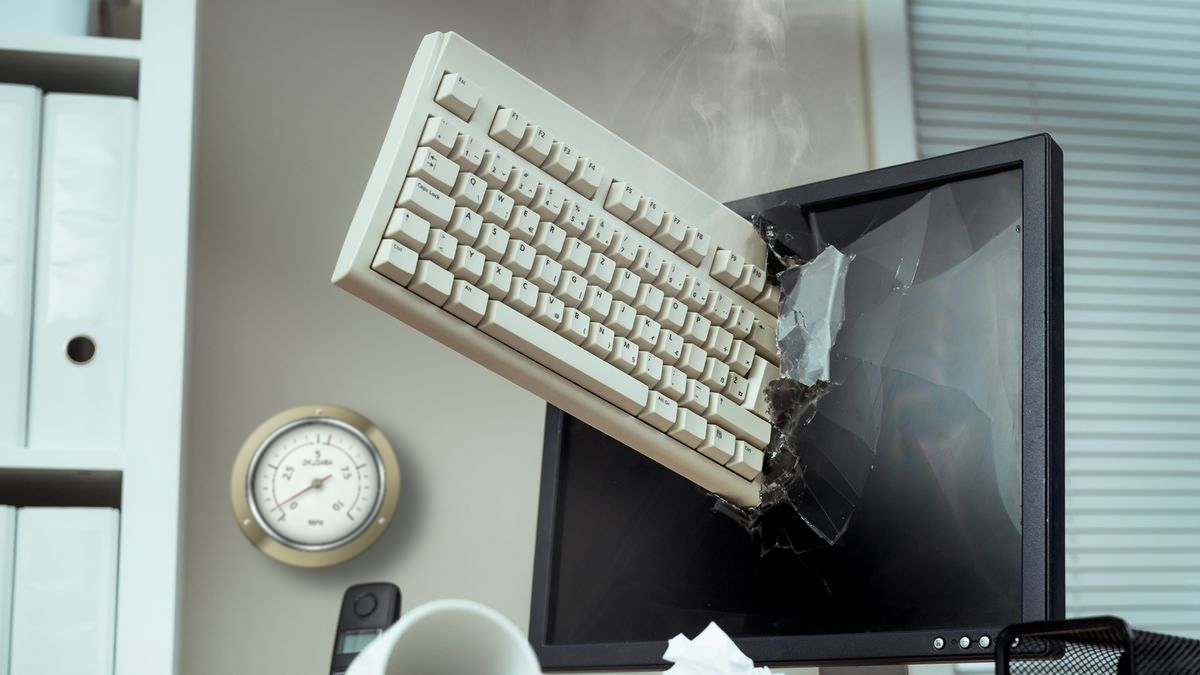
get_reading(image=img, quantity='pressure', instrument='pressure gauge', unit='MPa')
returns 0.5 MPa
